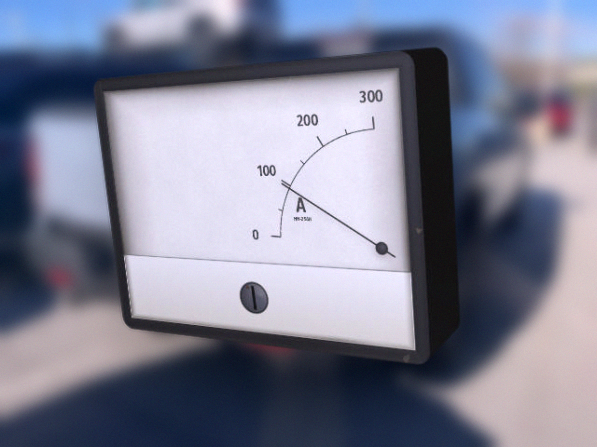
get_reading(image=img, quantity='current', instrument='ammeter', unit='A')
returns 100 A
